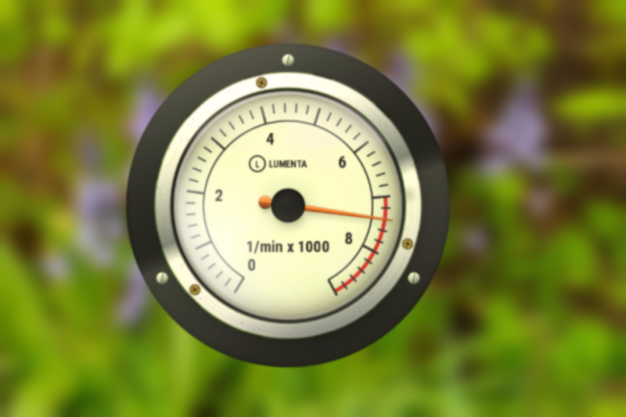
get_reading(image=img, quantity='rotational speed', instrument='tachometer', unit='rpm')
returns 7400 rpm
